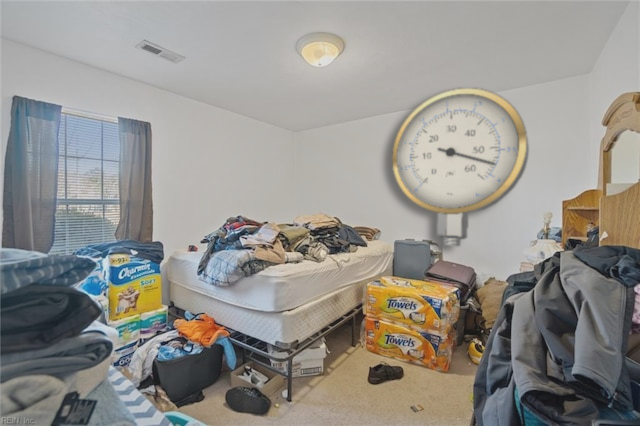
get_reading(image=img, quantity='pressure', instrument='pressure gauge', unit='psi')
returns 55 psi
